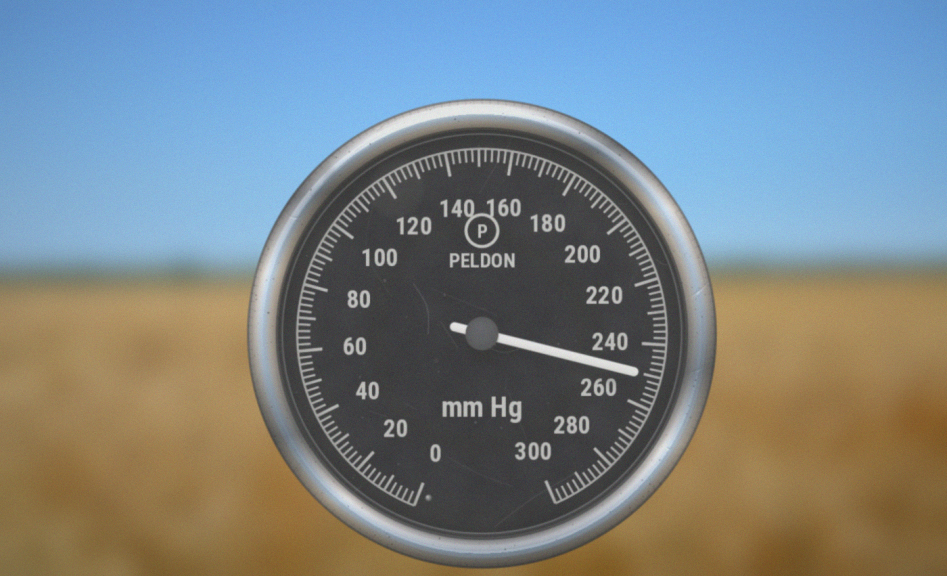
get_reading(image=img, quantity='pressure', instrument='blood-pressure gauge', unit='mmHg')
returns 250 mmHg
